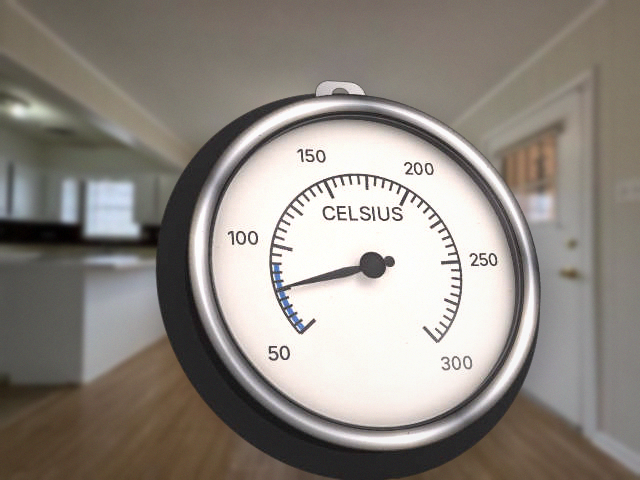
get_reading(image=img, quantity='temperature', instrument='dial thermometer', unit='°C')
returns 75 °C
